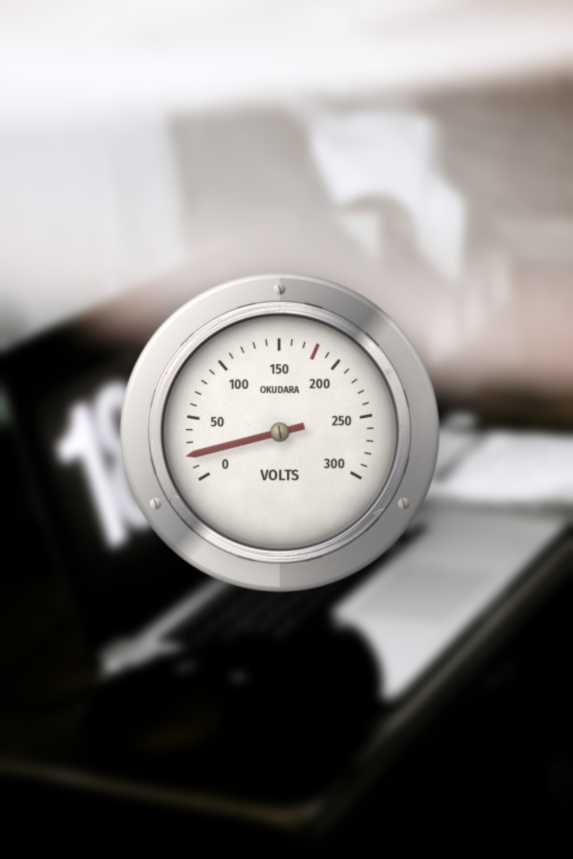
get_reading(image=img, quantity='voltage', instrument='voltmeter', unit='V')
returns 20 V
